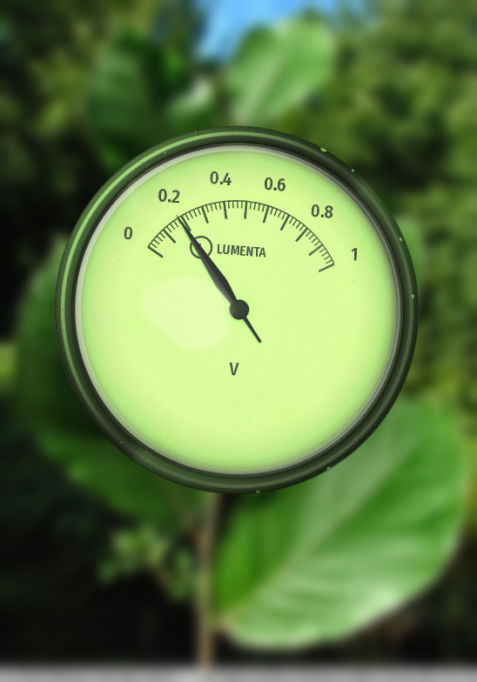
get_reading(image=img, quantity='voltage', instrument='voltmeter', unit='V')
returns 0.18 V
